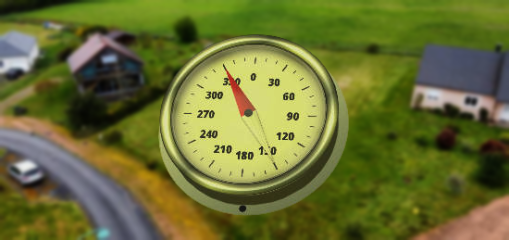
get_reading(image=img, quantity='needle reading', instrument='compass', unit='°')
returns 330 °
